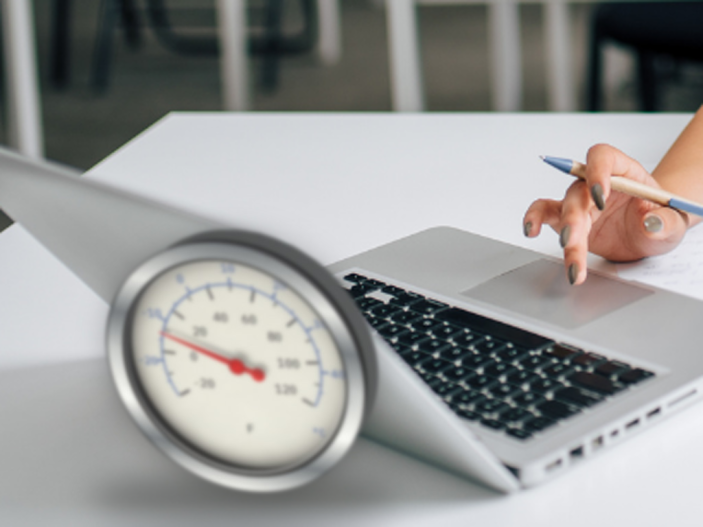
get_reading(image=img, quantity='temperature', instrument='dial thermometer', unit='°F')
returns 10 °F
